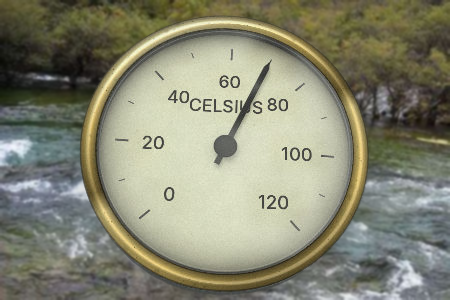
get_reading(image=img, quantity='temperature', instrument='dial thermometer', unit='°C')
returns 70 °C
